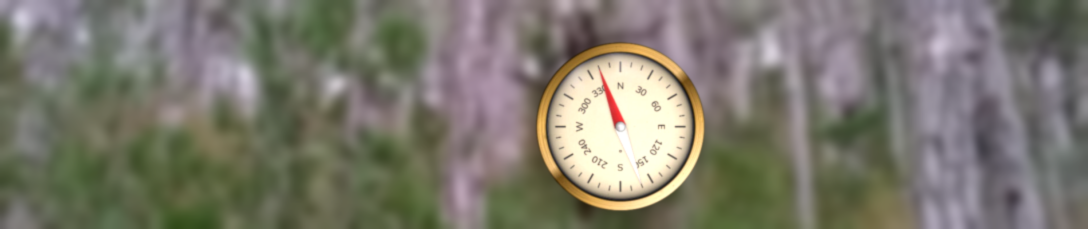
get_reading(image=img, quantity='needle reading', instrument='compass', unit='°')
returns 340 °
